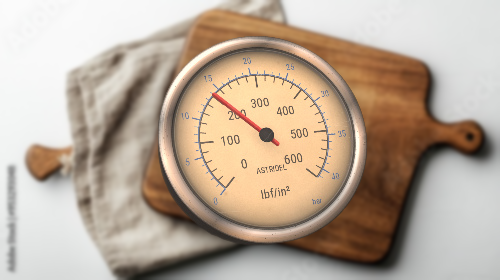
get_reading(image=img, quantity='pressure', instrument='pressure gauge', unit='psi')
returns 200 psi
